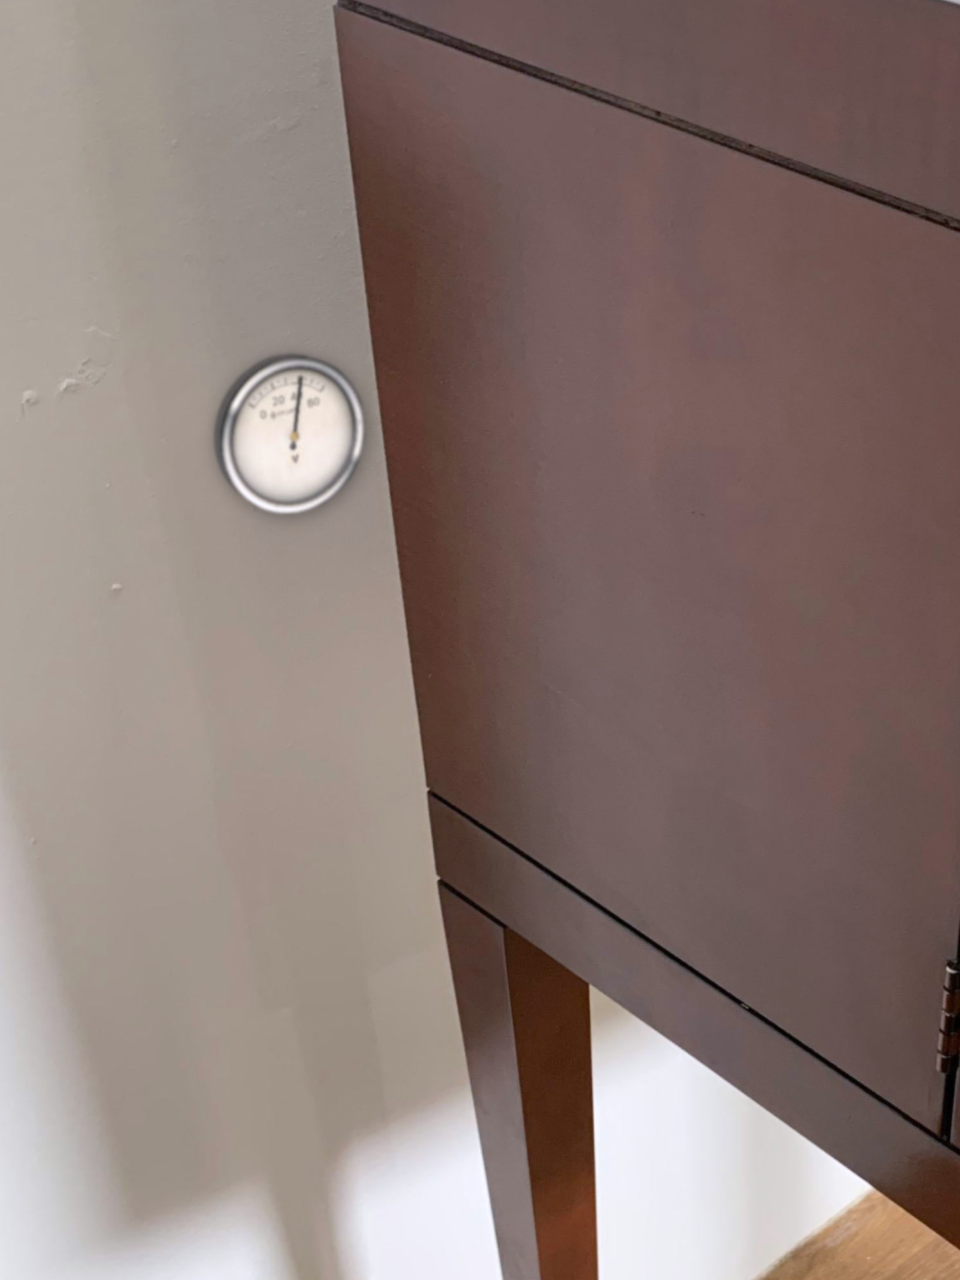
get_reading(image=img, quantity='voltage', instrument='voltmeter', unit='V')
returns 40 V
